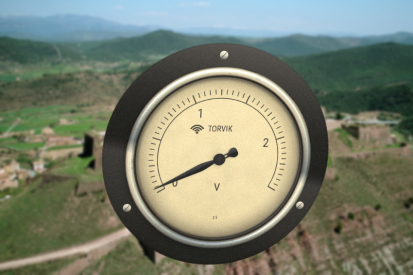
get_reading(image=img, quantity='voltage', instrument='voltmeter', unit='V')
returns 0.05 V
